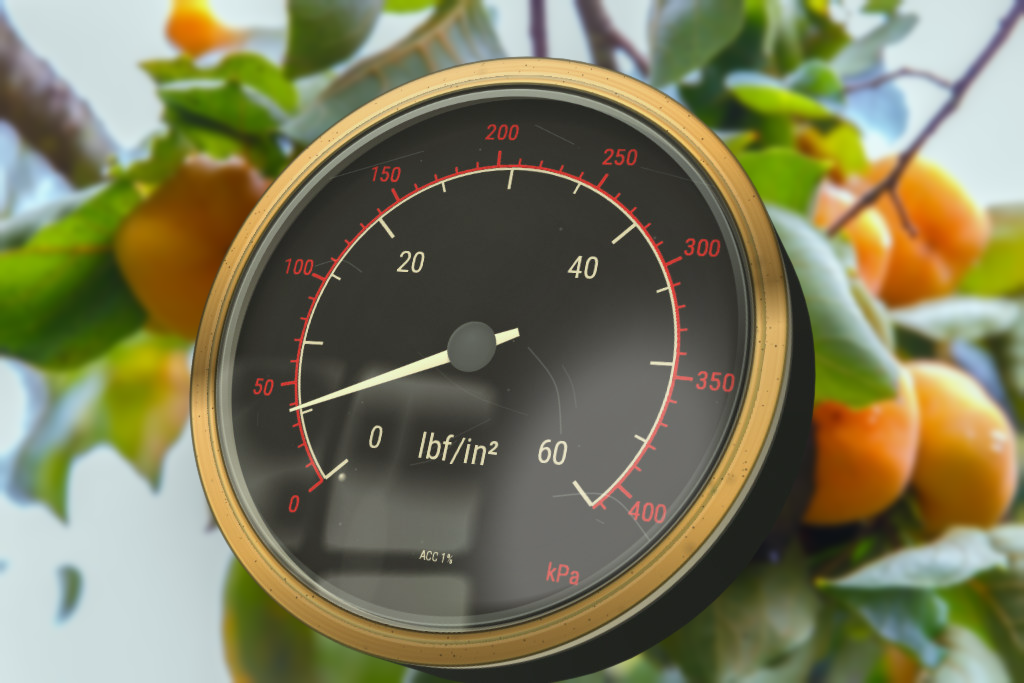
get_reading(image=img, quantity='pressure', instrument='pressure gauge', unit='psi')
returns 5 psi
